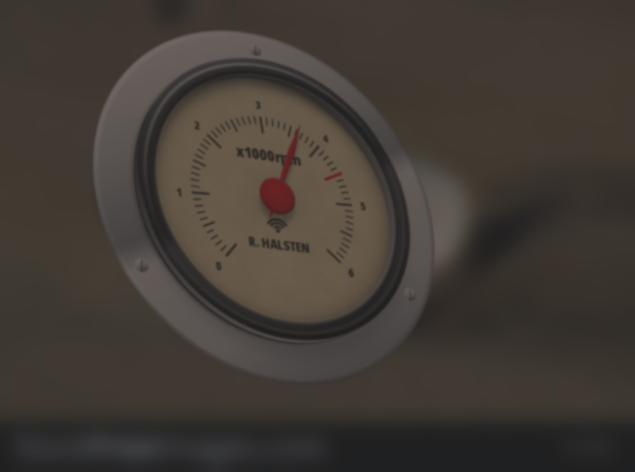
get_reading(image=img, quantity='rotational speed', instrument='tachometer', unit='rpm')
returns 3600 rpm
